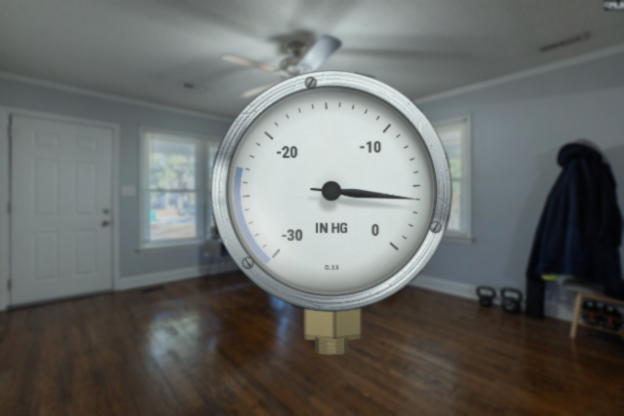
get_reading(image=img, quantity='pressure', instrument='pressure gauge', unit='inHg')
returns -4 inHg
